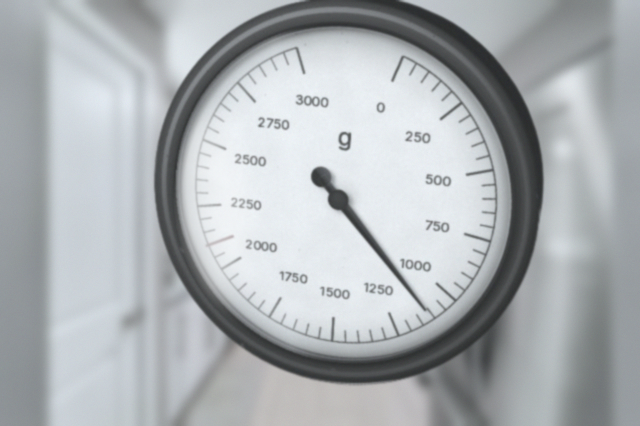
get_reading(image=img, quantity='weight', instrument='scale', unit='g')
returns 1100 g
